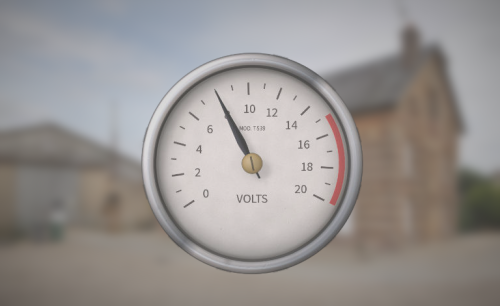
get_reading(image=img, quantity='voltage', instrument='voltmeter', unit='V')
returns 8 V
